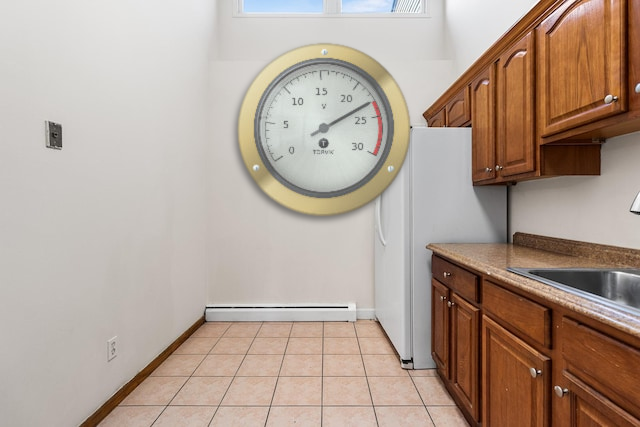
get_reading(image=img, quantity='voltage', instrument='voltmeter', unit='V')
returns 23 V
